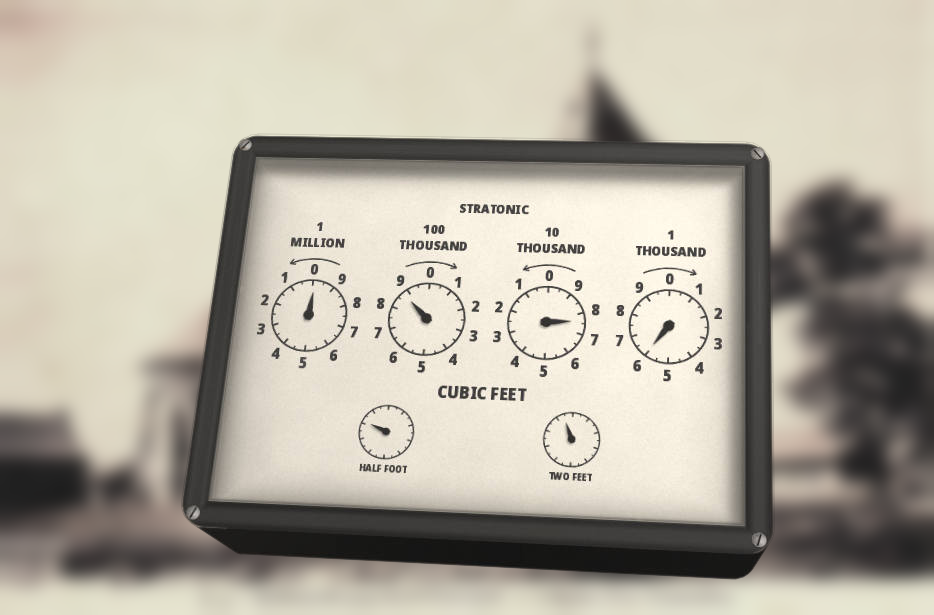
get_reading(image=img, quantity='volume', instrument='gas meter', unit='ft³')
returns 987600 ft³
